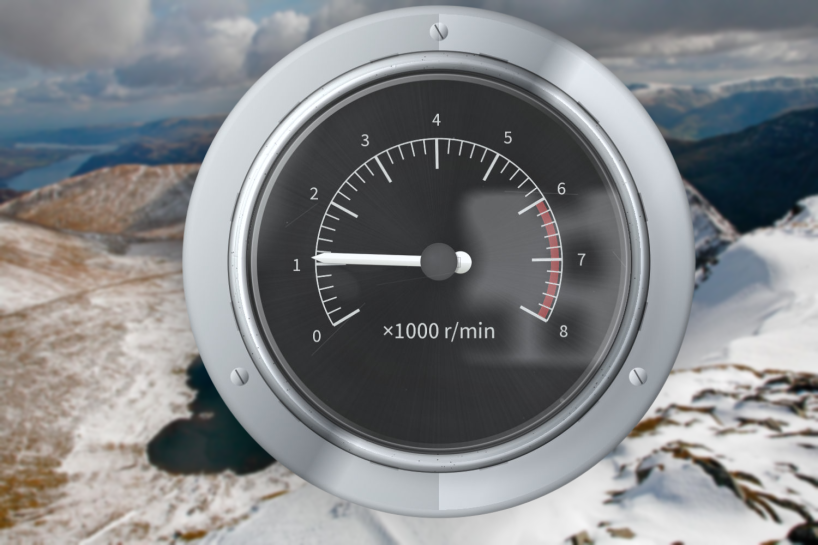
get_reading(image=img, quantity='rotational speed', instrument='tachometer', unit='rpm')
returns 1100 rpm
